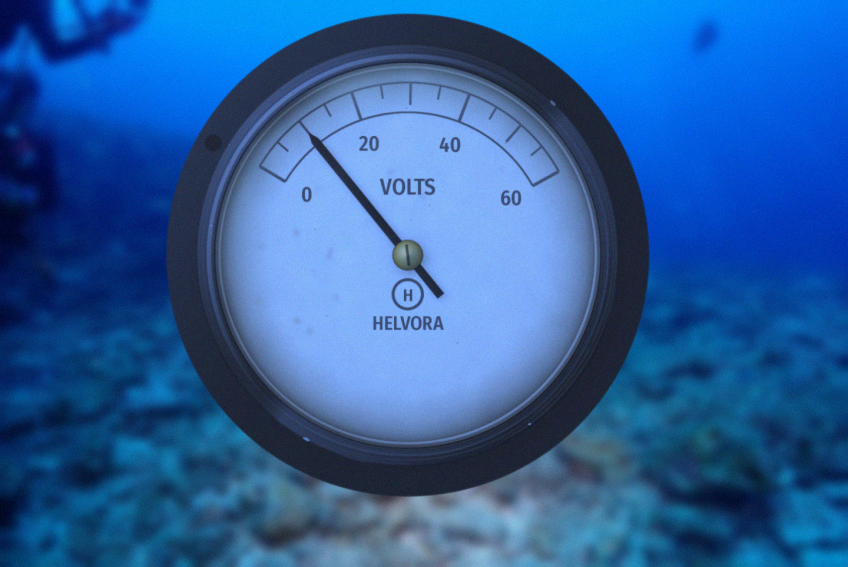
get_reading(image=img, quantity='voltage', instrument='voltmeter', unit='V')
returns 10 V
